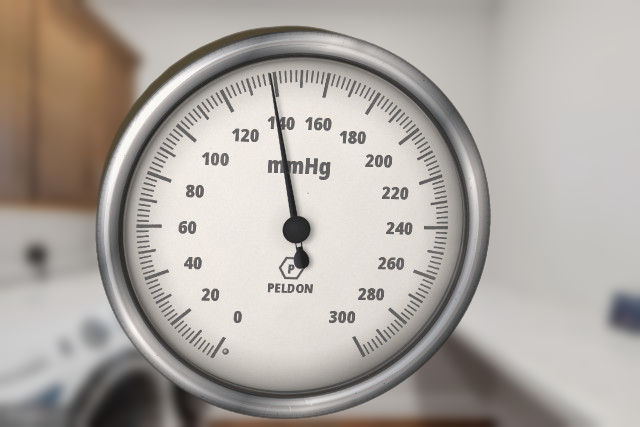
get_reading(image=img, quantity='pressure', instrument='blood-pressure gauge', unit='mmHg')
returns 138 mmHg
